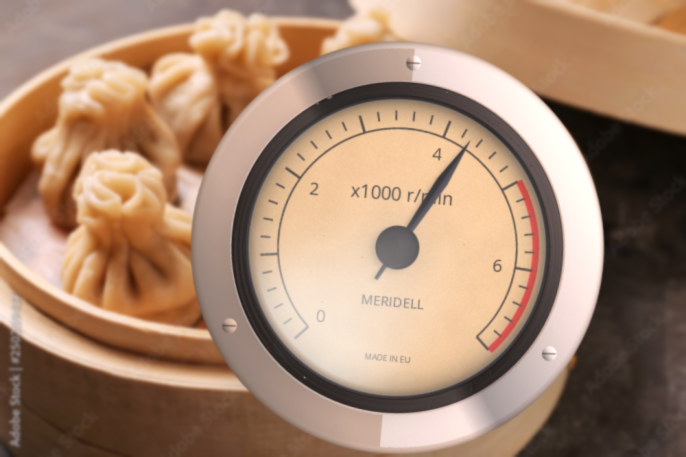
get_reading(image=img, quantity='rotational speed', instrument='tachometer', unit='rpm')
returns 4300 rpm
